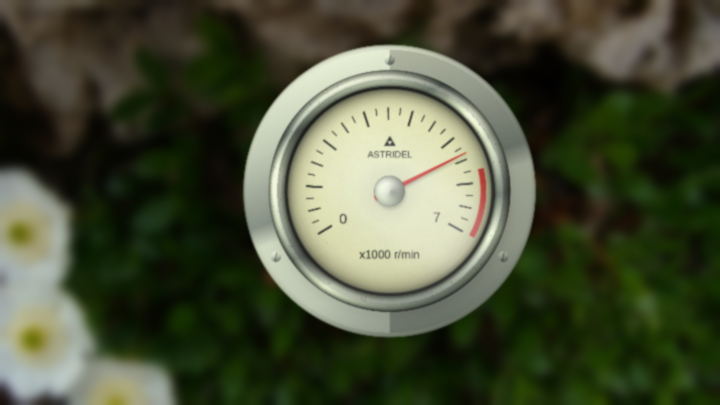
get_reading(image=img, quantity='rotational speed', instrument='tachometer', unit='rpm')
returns 5375 rpm
